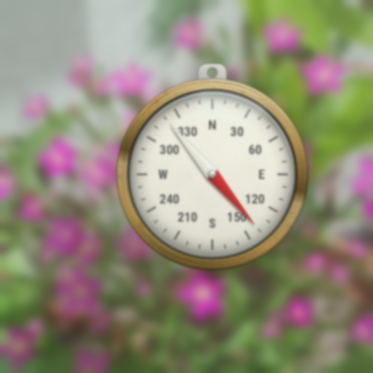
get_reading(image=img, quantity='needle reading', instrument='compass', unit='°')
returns 140 °
